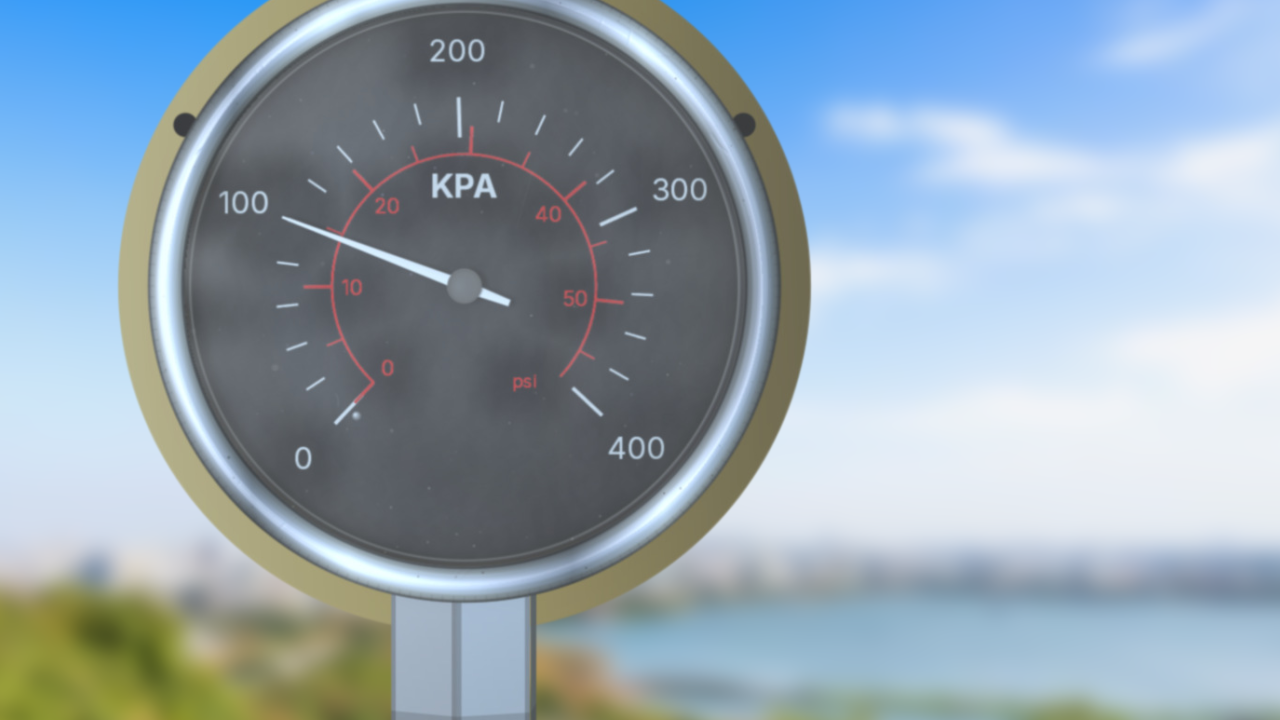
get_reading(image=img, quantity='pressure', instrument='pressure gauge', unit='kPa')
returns 100 kPa
